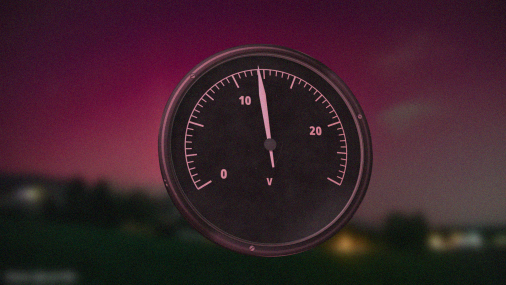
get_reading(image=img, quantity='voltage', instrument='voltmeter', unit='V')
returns 12 V
